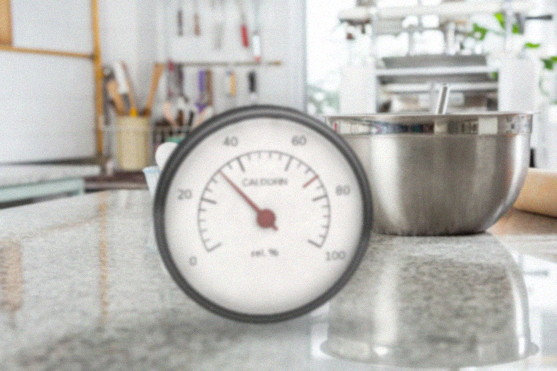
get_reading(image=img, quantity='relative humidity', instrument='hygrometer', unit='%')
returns 32 %
